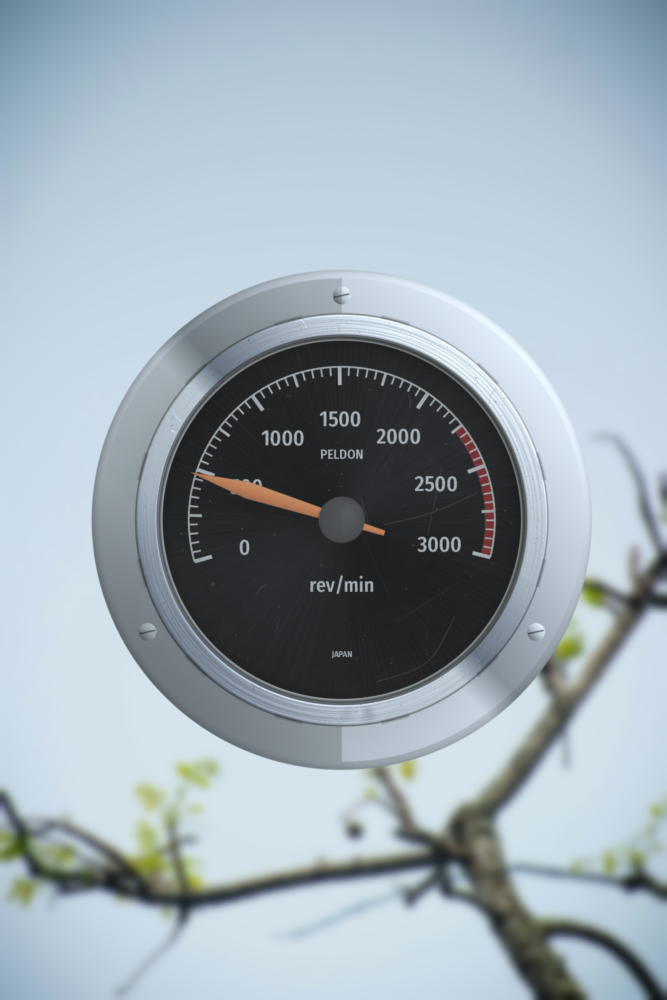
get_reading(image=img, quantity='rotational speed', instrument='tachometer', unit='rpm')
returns 475 rpm
